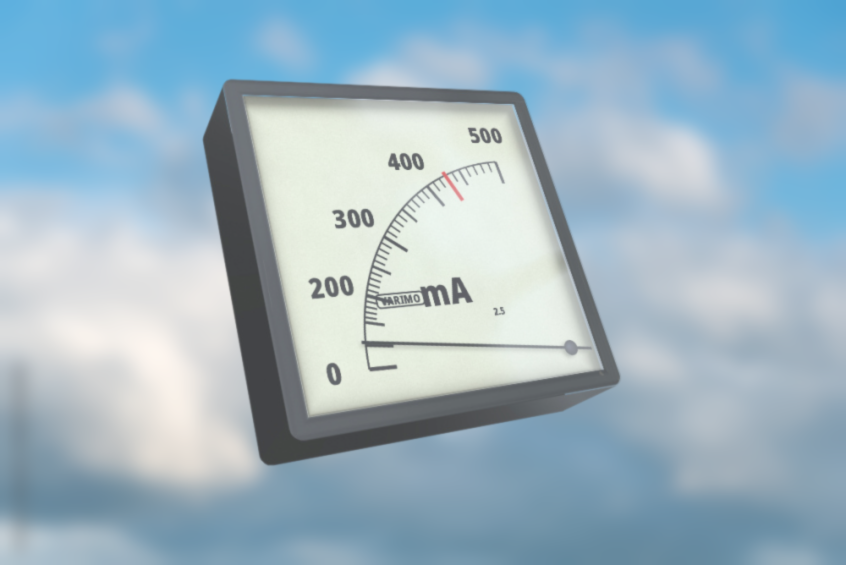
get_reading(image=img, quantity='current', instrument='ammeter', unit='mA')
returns 100 mA
